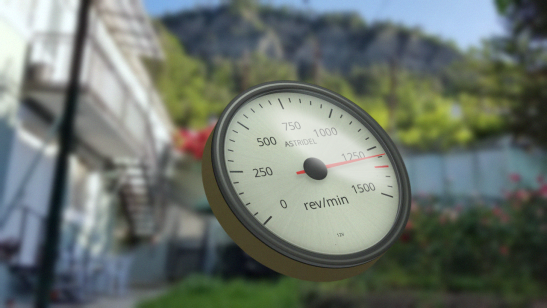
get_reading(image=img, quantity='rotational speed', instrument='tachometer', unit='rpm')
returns 1300 rpm
